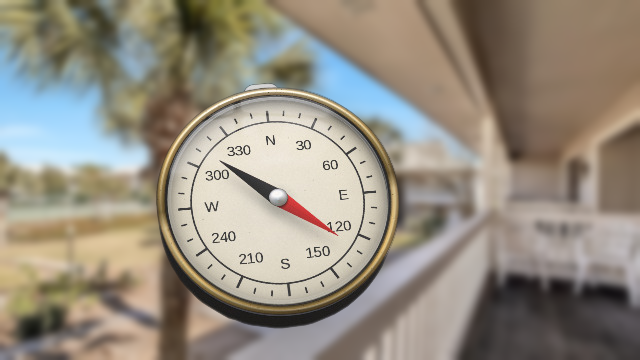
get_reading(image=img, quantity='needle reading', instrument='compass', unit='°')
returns 130 °
